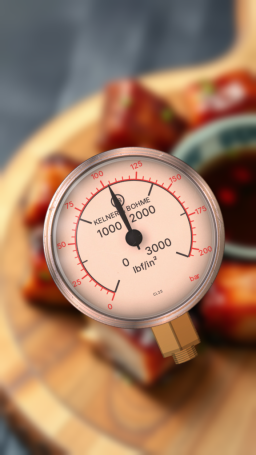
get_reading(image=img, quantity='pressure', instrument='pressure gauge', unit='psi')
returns 1500 psi
